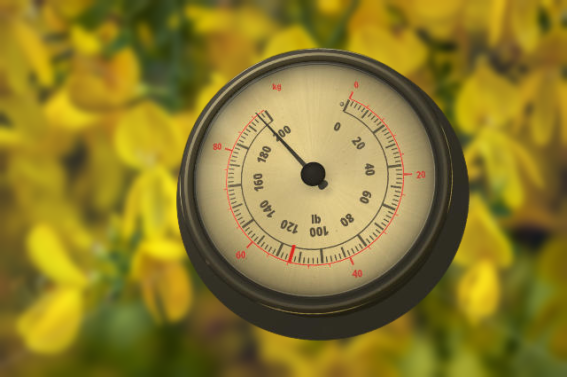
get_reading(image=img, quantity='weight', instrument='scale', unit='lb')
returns 196 lb
